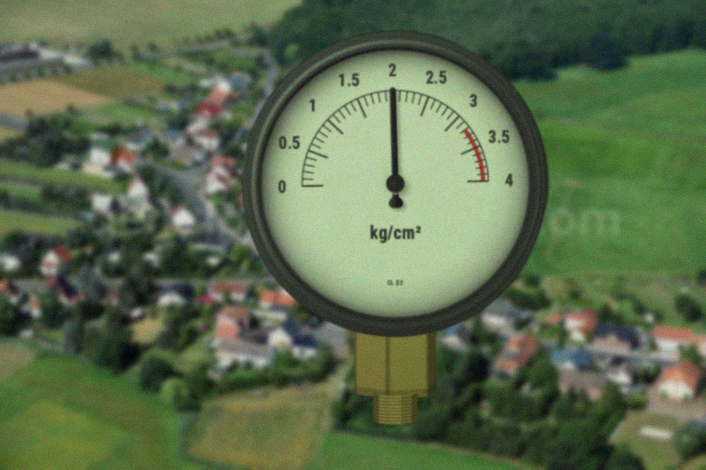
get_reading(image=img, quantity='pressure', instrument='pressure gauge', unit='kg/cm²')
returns 2 kg/cm²
